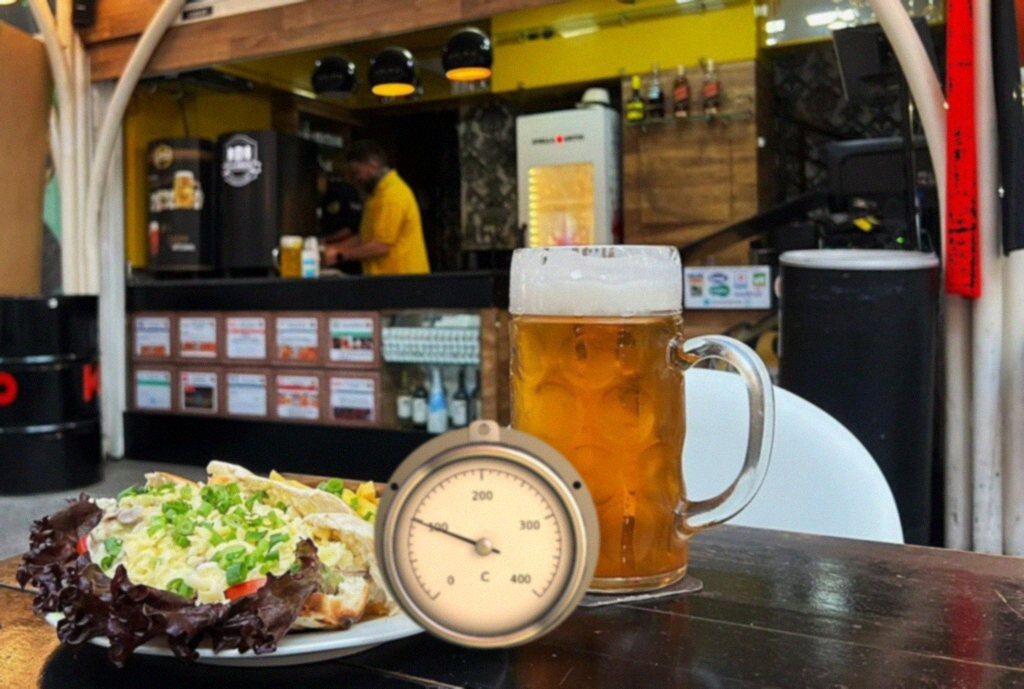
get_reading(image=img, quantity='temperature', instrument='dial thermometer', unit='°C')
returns 100 °C
